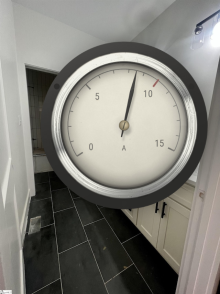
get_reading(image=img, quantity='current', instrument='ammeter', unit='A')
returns 8.5 A
